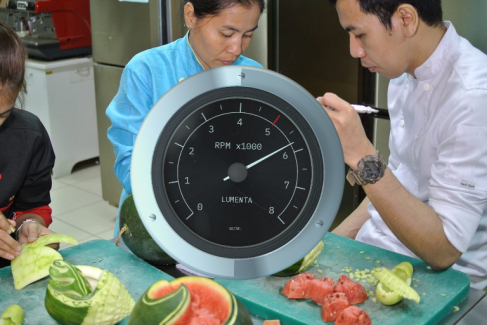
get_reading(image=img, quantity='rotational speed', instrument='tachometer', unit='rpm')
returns 5750 rpm
